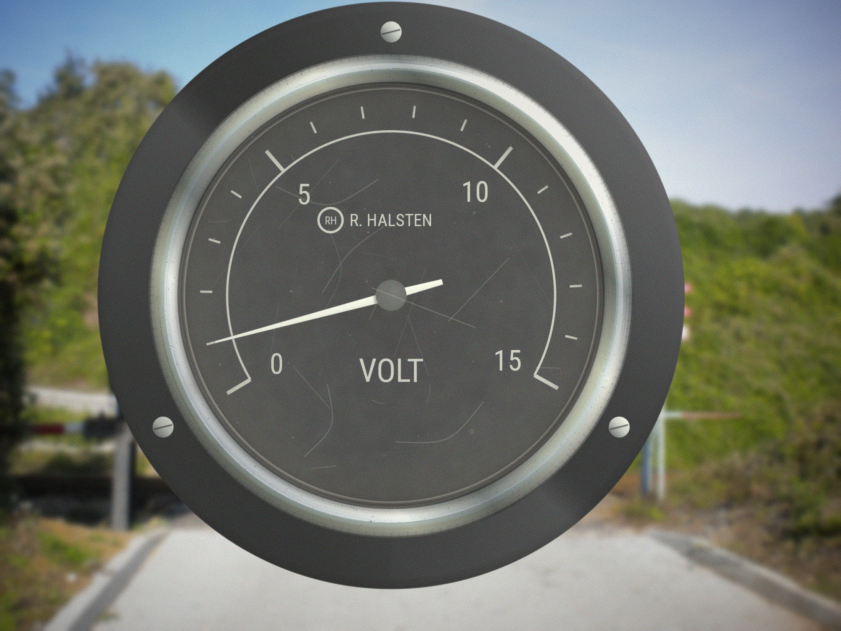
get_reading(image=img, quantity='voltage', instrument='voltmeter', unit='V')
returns 1 V
